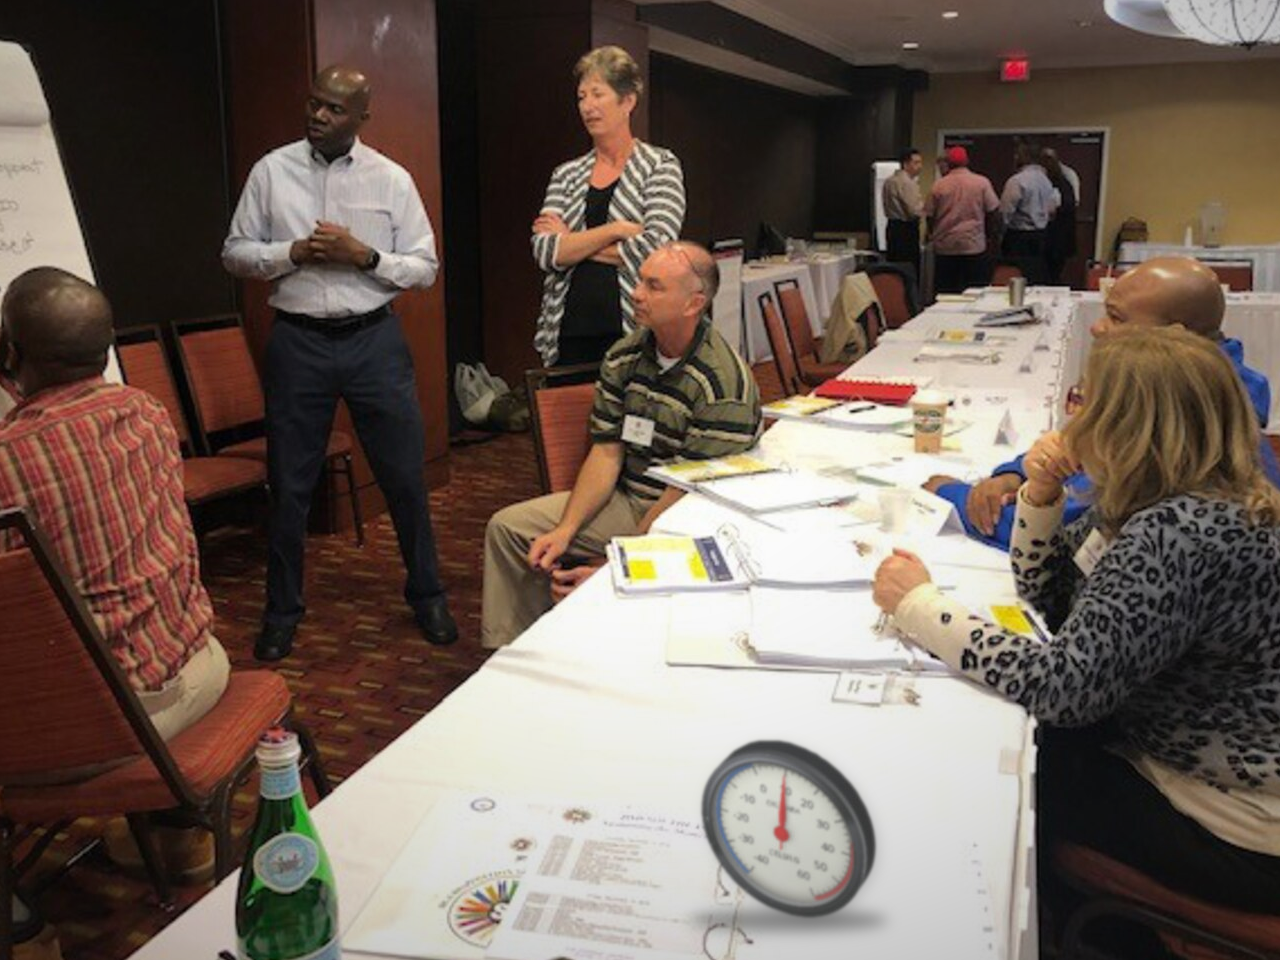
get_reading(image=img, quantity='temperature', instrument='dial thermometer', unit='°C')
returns 10 °C
